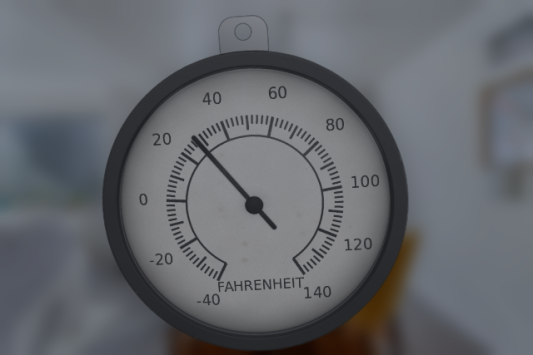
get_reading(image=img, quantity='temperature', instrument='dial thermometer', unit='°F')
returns 28 °F
